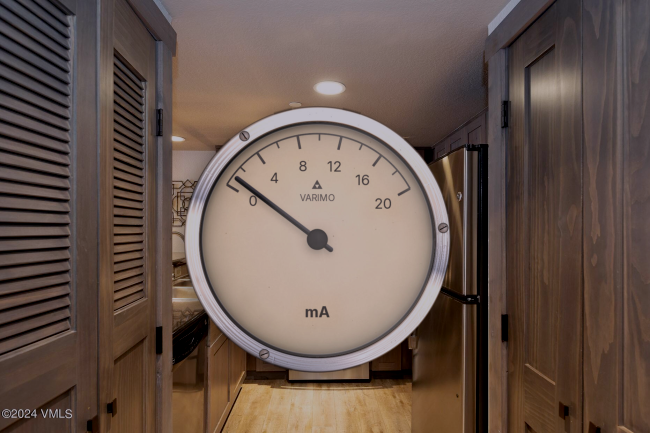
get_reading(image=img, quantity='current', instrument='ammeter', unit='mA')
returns 1 mA
